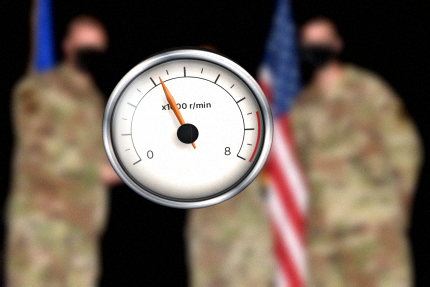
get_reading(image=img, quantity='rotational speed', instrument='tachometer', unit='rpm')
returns 3250 rpm
